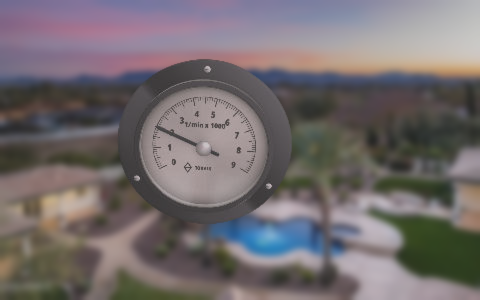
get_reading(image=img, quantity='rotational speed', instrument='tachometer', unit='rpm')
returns 2000 rpm
